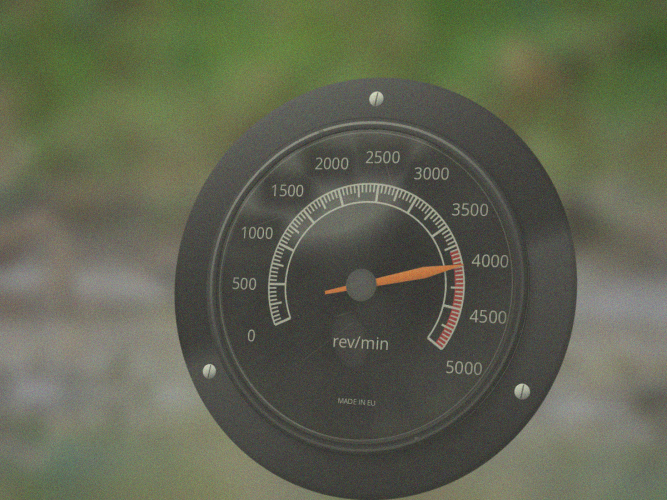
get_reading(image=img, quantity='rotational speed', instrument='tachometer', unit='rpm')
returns 4000 rpm
